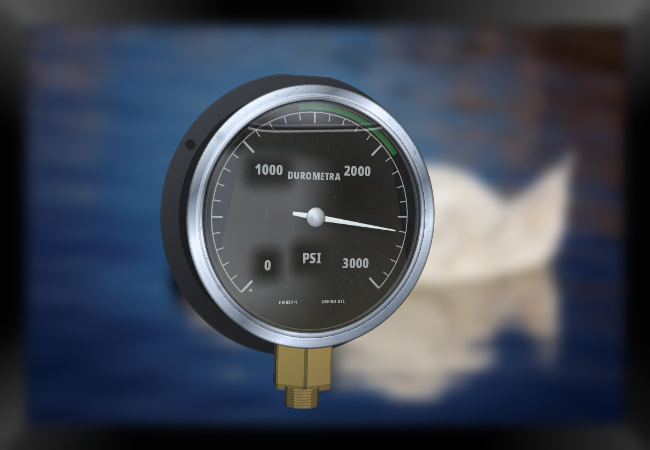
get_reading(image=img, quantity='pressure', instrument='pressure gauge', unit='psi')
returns 2600 psi
